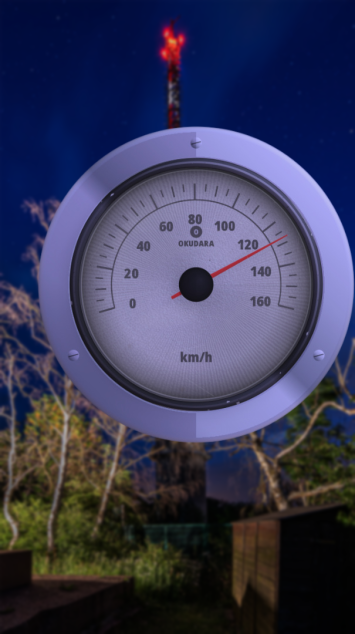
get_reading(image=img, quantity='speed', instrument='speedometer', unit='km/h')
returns 127.5 km/h
